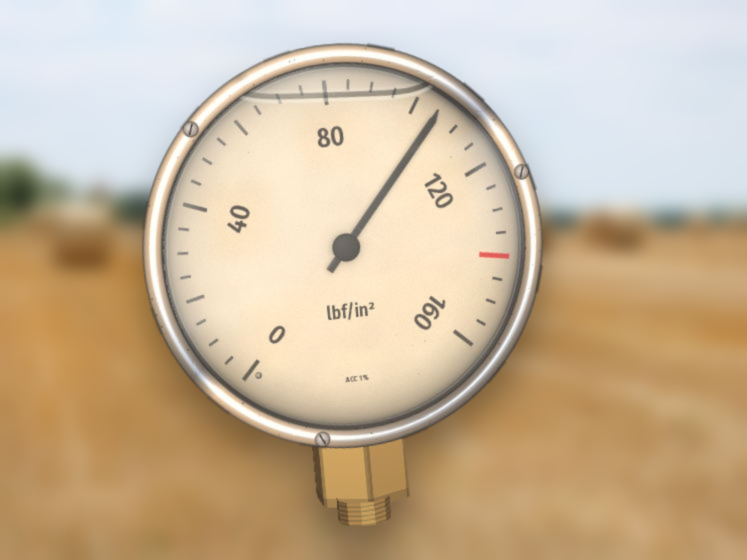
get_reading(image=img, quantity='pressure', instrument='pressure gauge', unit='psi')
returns 105 psi
